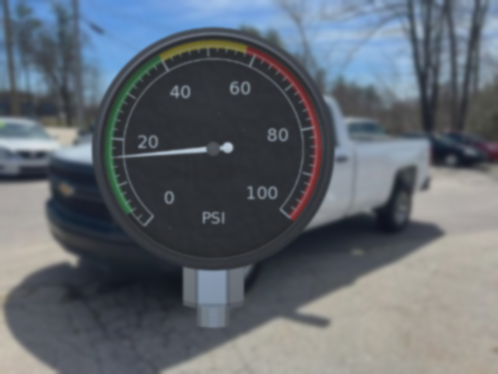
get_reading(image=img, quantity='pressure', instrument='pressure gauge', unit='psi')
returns 16 psi
